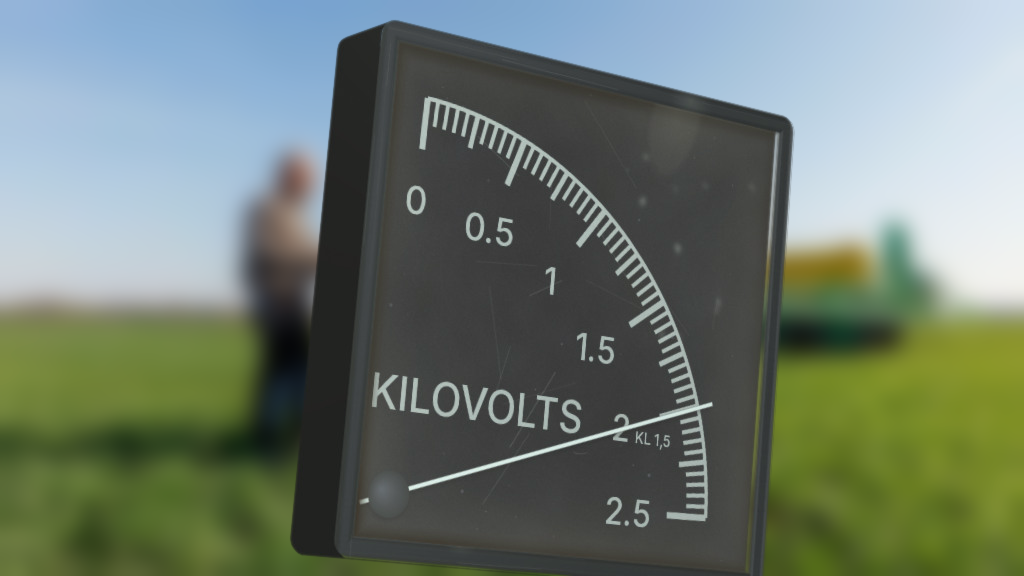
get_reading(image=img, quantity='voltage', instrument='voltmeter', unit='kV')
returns 2 kV
